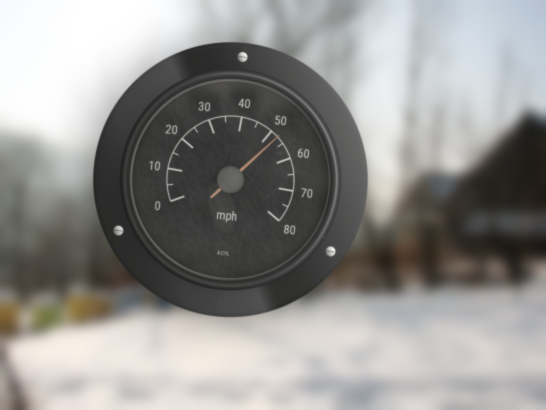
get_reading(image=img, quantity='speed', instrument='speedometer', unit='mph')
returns 52.5 mph
